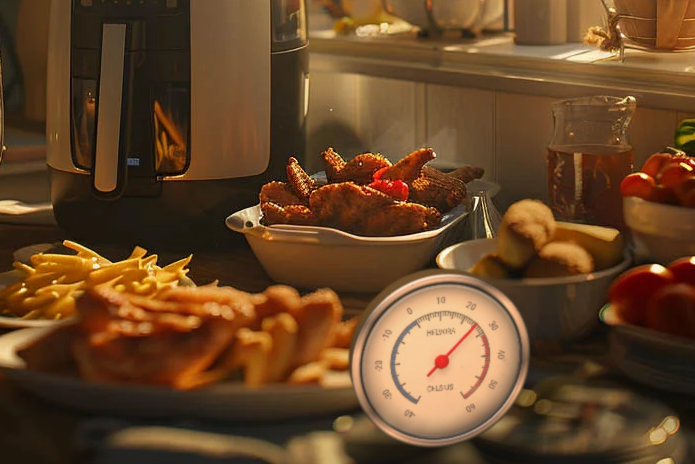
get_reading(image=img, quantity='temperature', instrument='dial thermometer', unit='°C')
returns 25 °C
